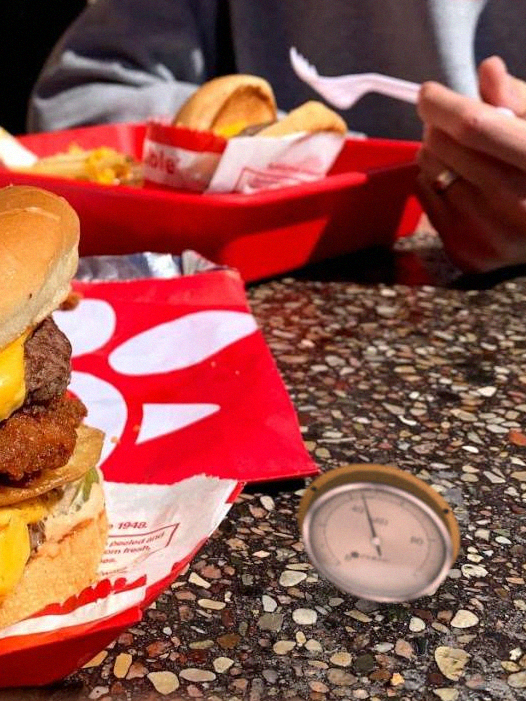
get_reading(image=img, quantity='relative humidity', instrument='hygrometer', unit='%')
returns 45 %
